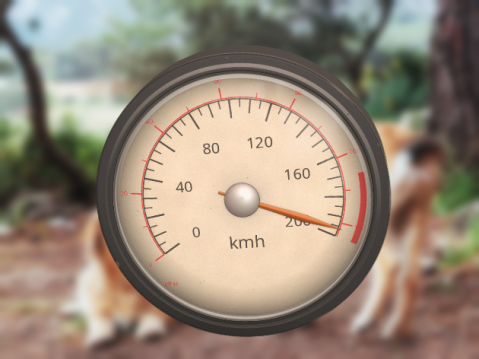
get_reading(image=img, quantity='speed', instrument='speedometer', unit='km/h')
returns 195 km/h
